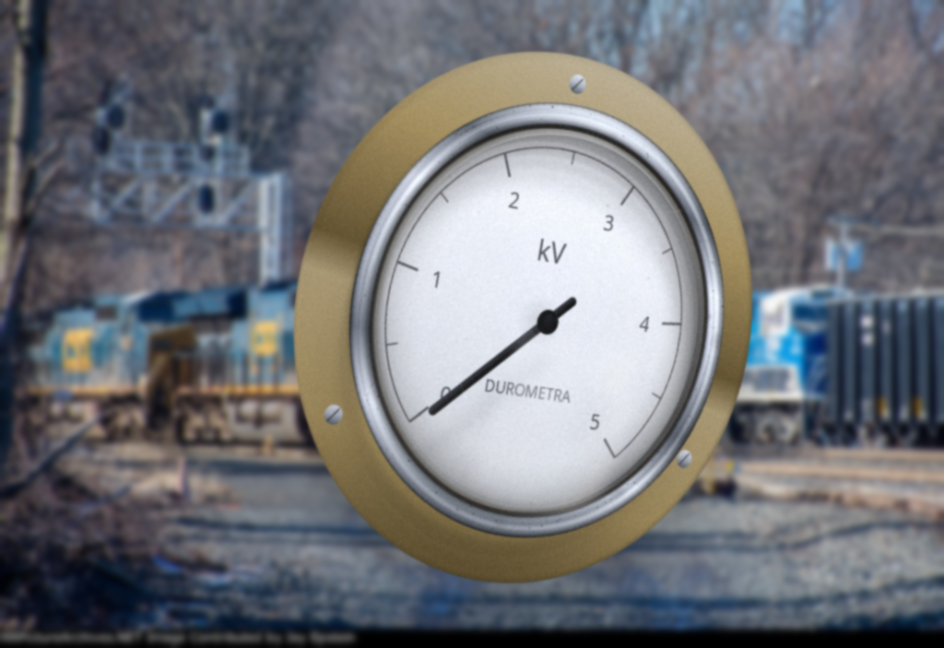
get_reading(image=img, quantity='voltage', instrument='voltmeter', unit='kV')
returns 0 kV
